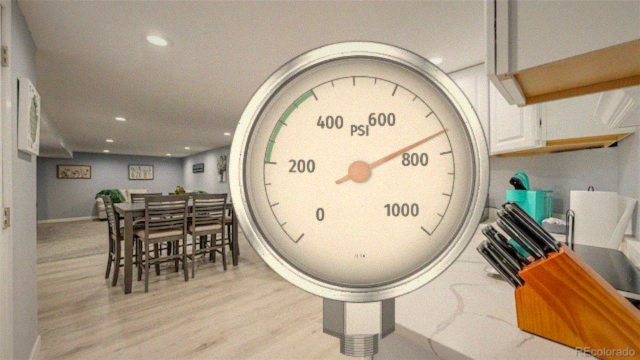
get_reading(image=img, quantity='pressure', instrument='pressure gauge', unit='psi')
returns 750 psi
